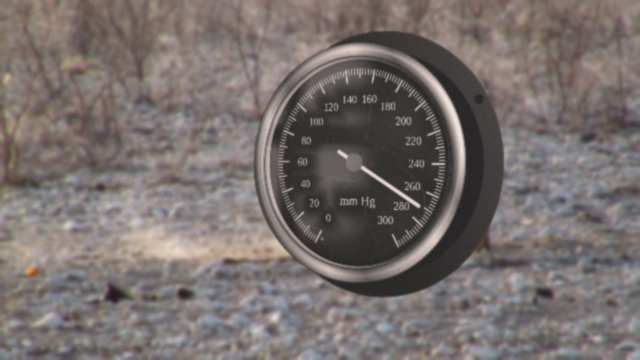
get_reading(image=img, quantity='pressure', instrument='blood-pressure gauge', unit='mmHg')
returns 270 mmHg
